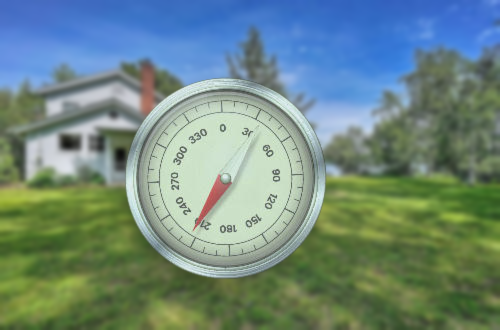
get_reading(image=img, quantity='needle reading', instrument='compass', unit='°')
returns 215 °
